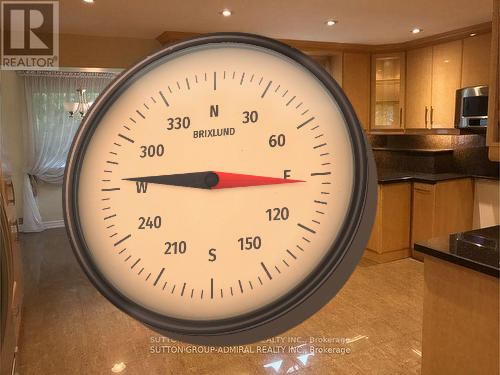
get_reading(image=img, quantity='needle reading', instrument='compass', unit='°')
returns 95 °
